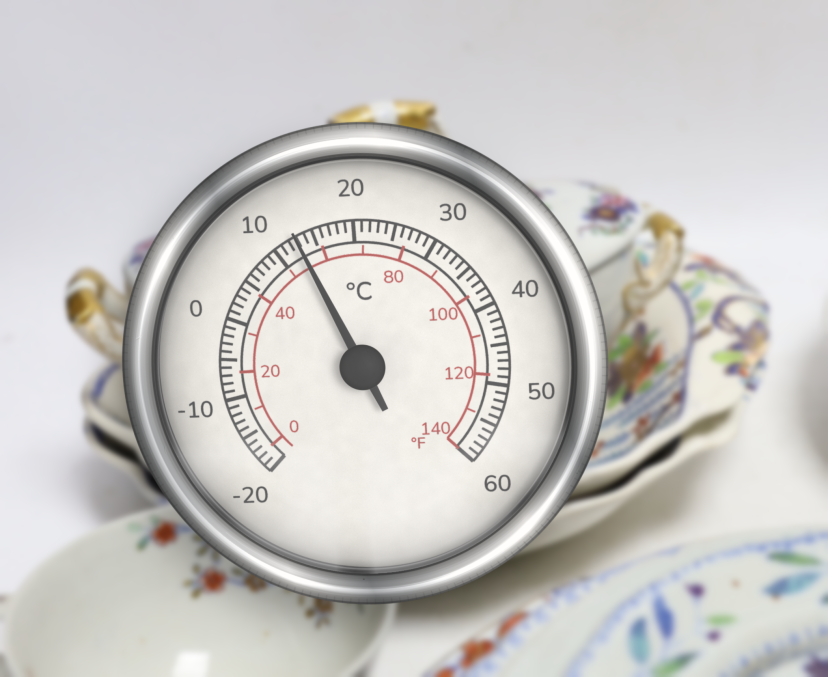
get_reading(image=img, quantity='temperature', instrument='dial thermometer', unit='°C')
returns 13 °C
